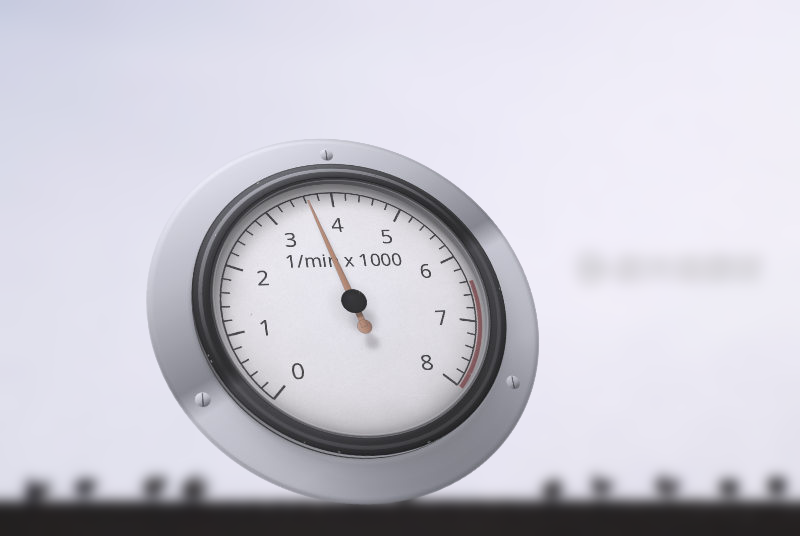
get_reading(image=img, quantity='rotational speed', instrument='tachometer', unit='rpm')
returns 3600 rpm
